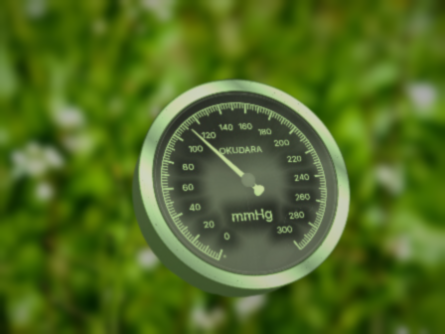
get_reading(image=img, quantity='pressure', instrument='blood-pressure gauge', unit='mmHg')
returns 110 mmHg
